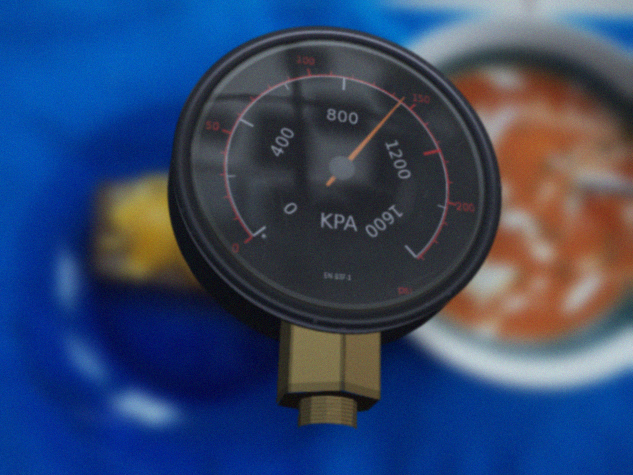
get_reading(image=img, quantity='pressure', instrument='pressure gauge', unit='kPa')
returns 1000 kPa
